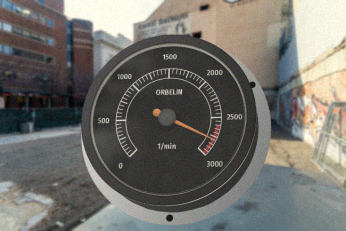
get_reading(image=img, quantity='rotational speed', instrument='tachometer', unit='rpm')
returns 2800 rpm
